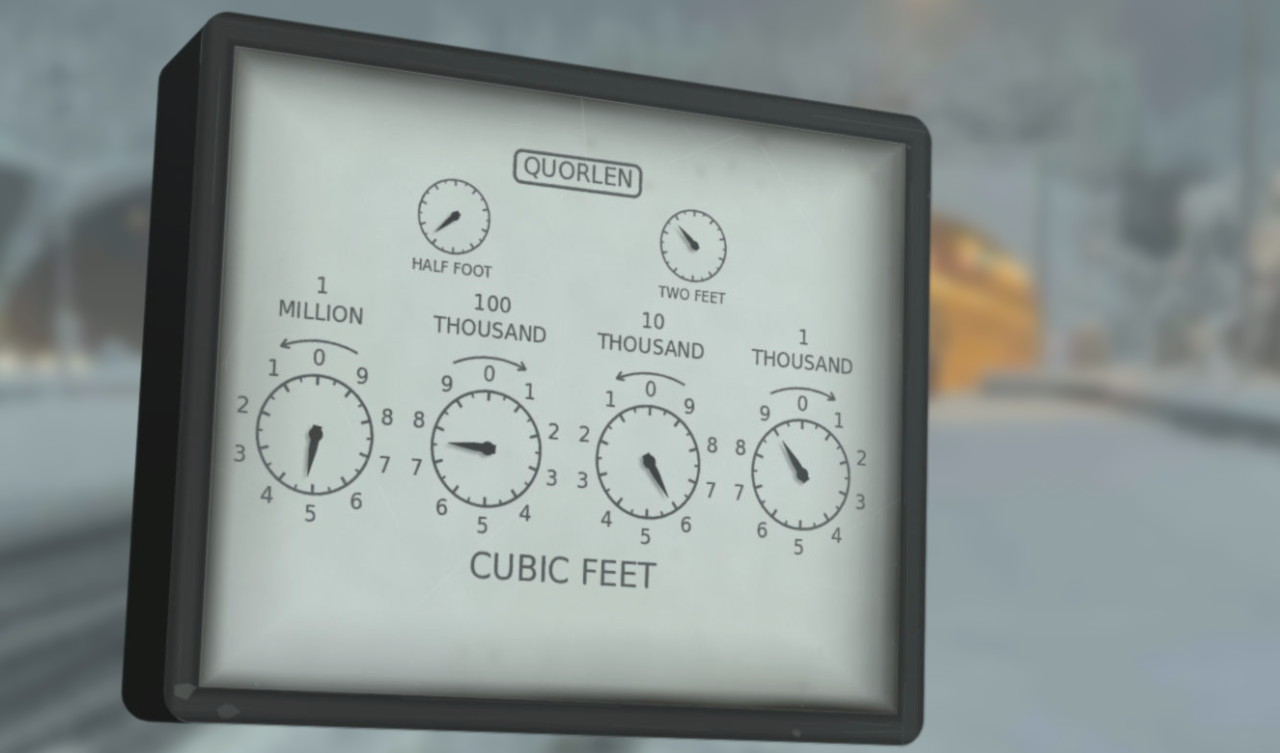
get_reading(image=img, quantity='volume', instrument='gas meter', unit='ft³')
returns 475900 ft³
